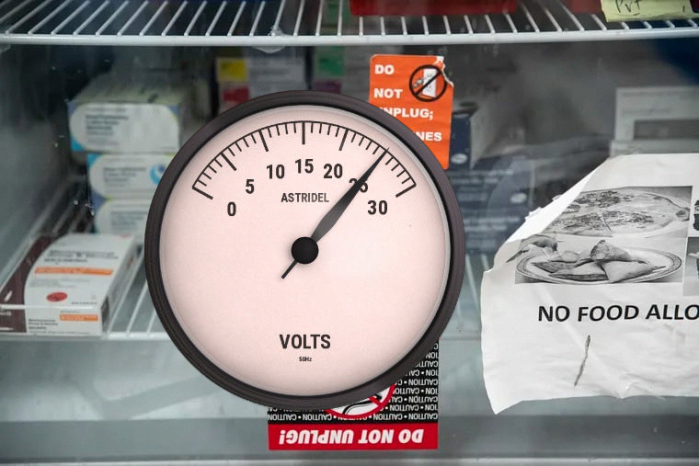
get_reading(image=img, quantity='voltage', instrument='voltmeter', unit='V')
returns 25 V
